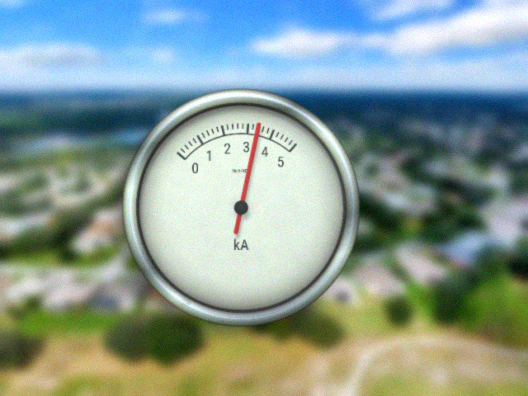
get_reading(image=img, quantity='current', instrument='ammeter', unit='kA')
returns 3.4 kA
